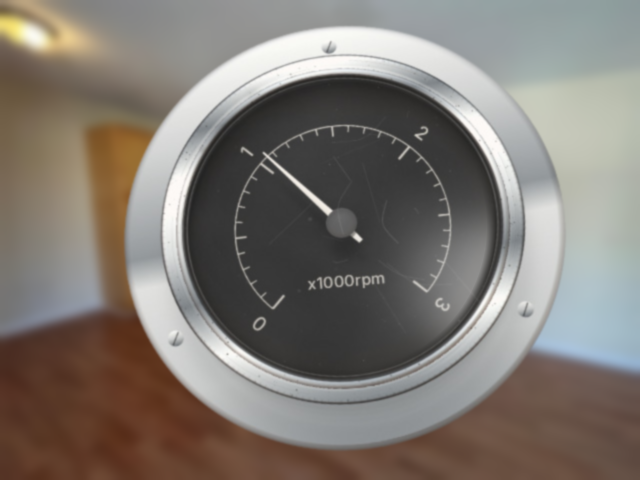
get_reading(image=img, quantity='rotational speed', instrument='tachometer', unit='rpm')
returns 1050 rpm
